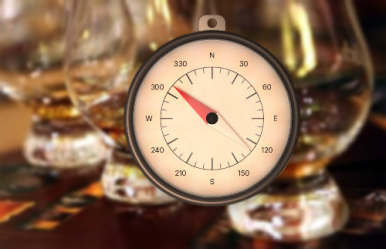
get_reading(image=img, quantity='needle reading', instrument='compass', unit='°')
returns 310 °
